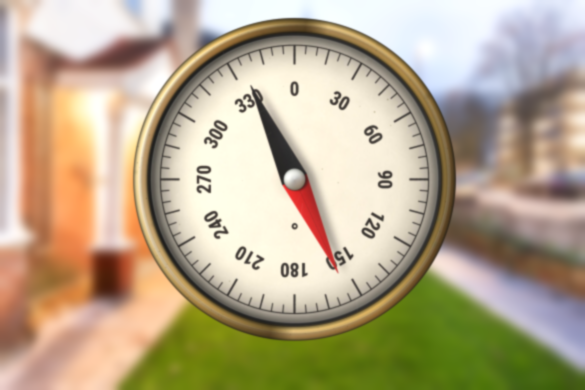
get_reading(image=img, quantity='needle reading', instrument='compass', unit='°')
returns 155 °
